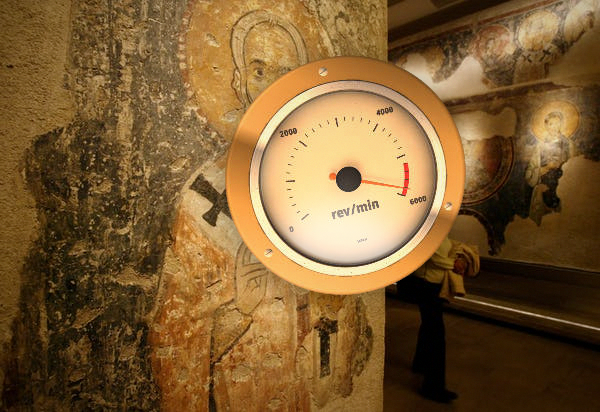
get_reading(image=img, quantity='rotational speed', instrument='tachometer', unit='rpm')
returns 5800 rpm
